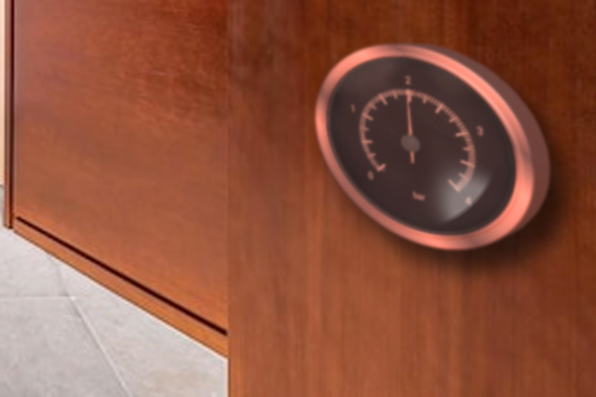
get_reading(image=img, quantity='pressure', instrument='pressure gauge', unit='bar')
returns 2 bar
